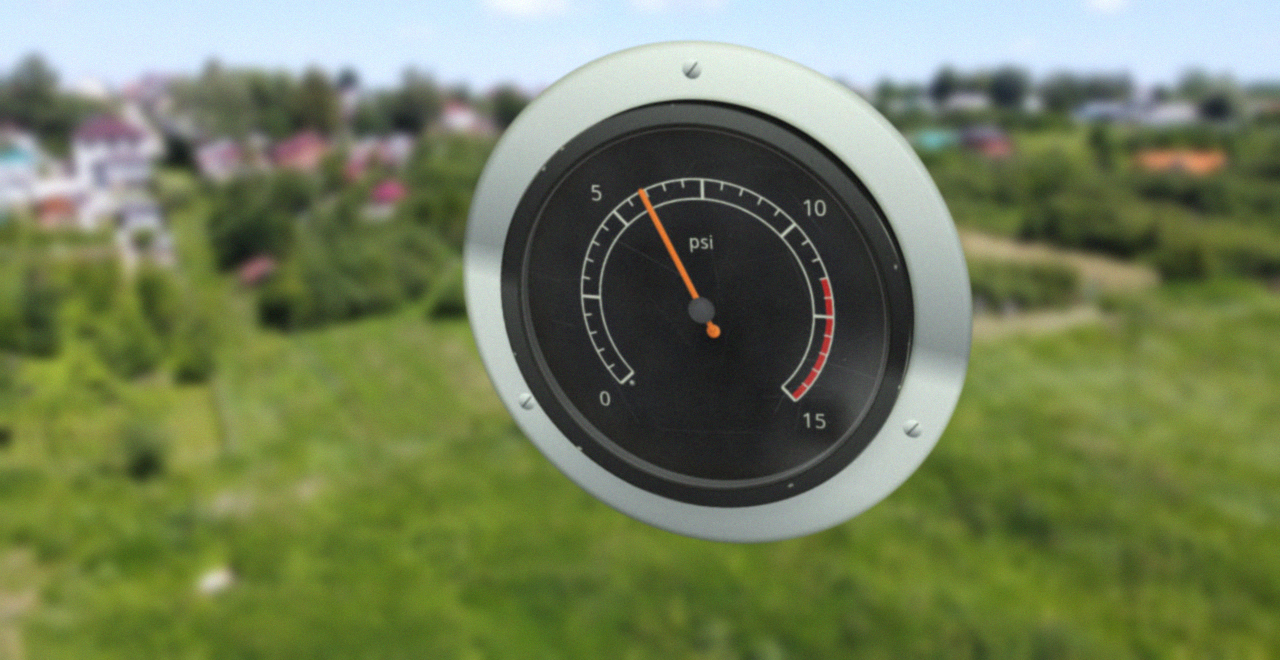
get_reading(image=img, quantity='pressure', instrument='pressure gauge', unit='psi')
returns 6 psi
